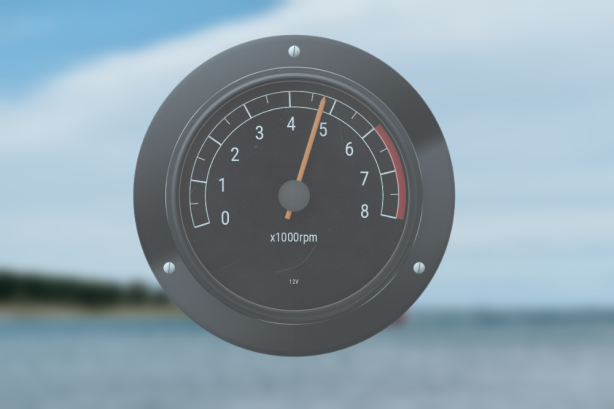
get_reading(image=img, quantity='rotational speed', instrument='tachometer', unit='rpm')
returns 4750 rpm
